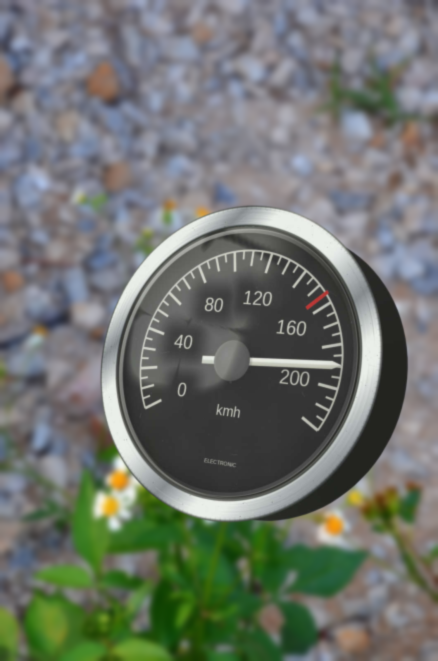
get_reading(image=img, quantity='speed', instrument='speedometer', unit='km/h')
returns 190 km/h
